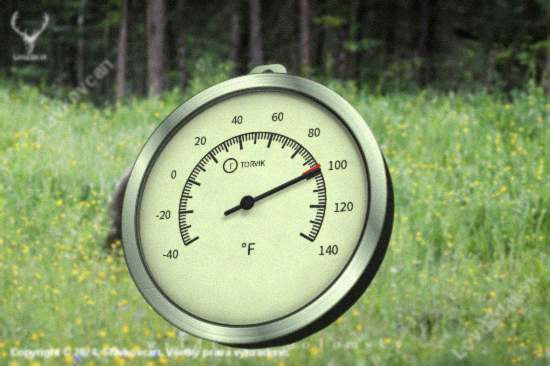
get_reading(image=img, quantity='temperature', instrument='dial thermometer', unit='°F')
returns 100 °F
